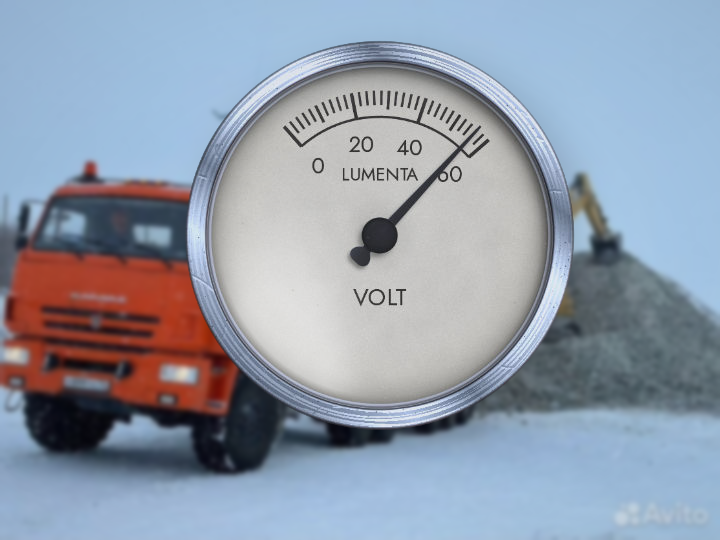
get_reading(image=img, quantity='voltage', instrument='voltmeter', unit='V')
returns 56 V
